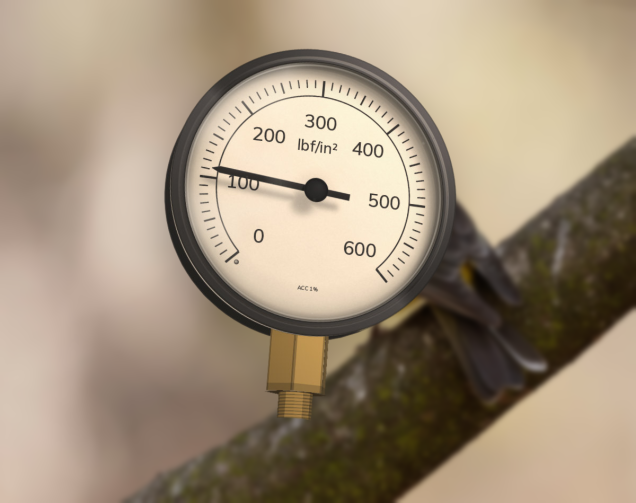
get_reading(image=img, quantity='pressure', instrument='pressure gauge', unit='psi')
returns 110 psi
